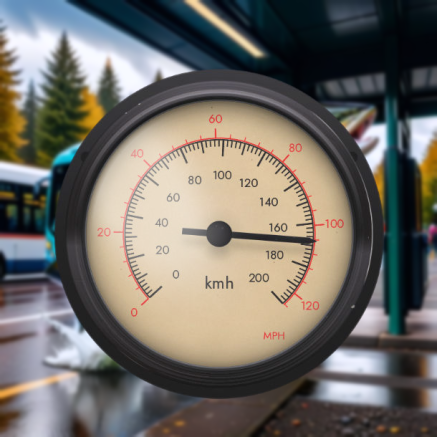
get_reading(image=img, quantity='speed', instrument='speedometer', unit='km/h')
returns 168 km/h
